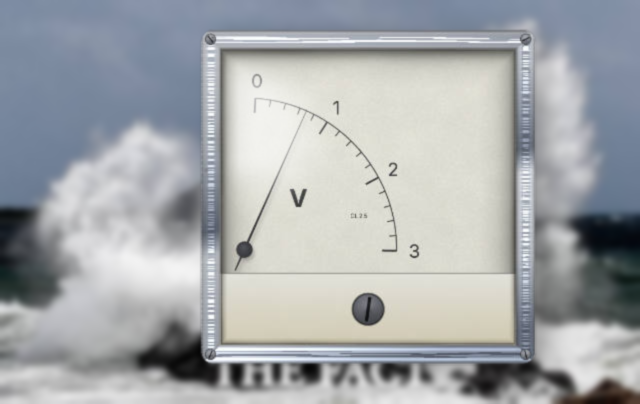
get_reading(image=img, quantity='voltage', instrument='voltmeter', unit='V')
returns 0.7 V
